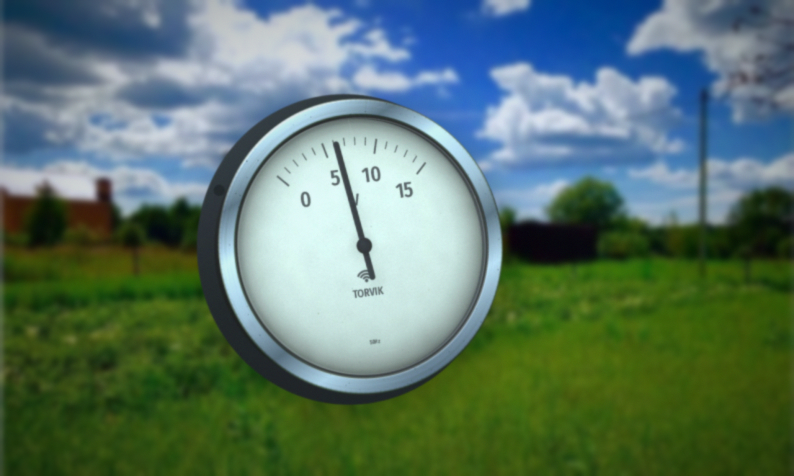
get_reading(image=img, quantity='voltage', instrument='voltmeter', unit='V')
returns 6 V
